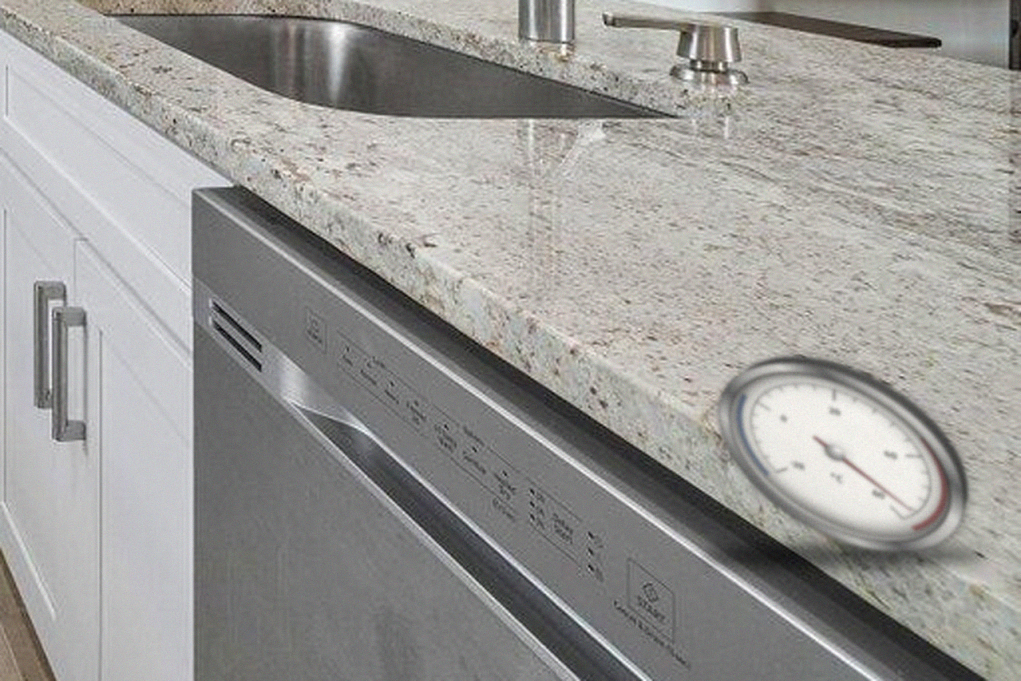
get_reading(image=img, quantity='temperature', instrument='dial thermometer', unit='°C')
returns 56 °C
